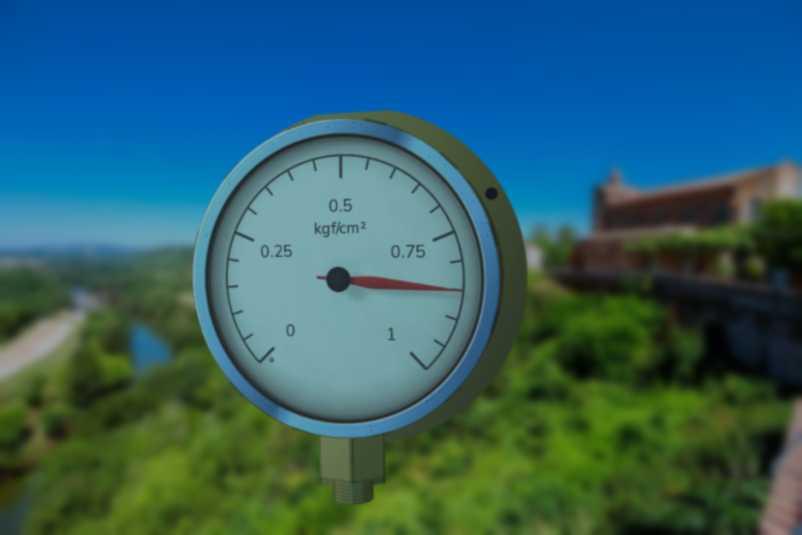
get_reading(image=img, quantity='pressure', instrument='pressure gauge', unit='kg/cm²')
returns 0.85 kg/cm²
